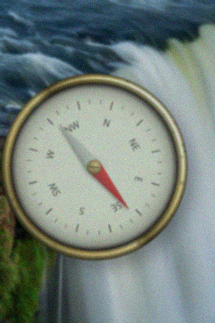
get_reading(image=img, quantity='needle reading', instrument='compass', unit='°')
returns 125 °
